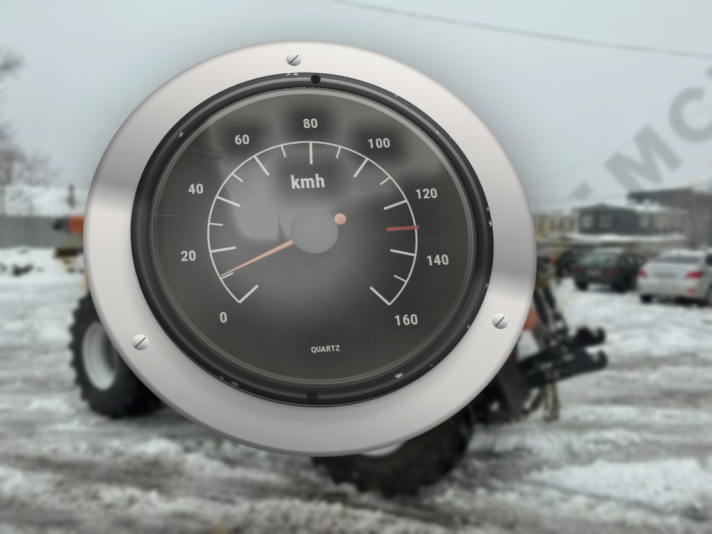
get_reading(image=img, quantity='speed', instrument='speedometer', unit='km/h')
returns 10 km/h
